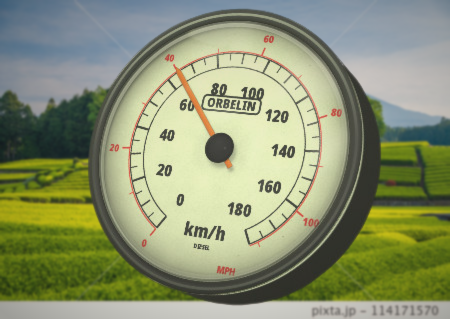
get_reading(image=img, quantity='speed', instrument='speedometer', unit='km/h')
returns 65 km/h
